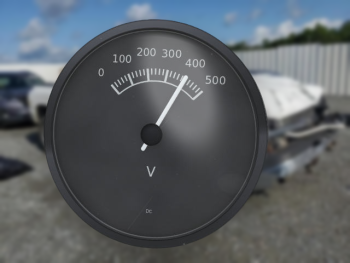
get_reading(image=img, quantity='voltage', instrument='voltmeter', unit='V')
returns 400 V
